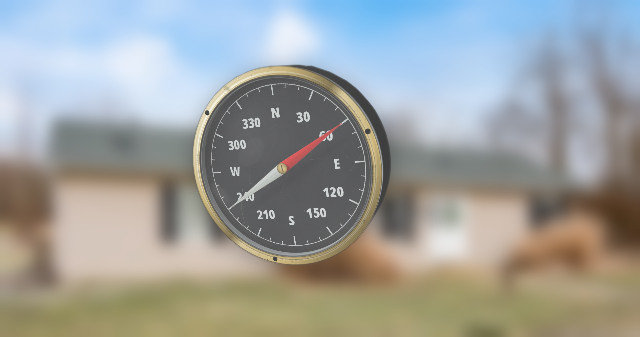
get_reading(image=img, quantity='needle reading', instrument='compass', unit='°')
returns 60 °
